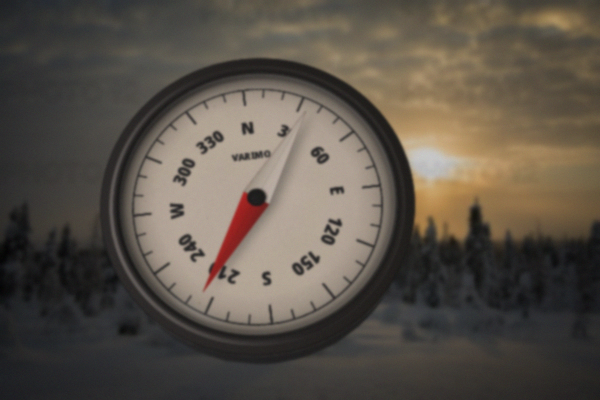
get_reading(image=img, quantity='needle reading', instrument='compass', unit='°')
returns 215 °
